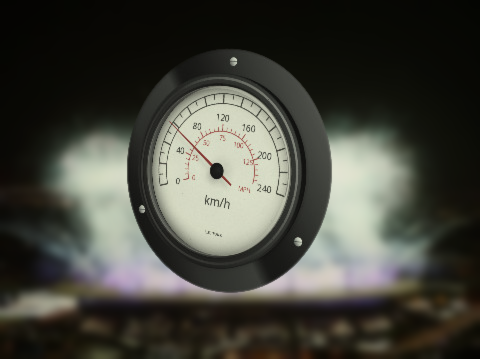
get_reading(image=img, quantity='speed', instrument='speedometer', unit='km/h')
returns 60 km/h
